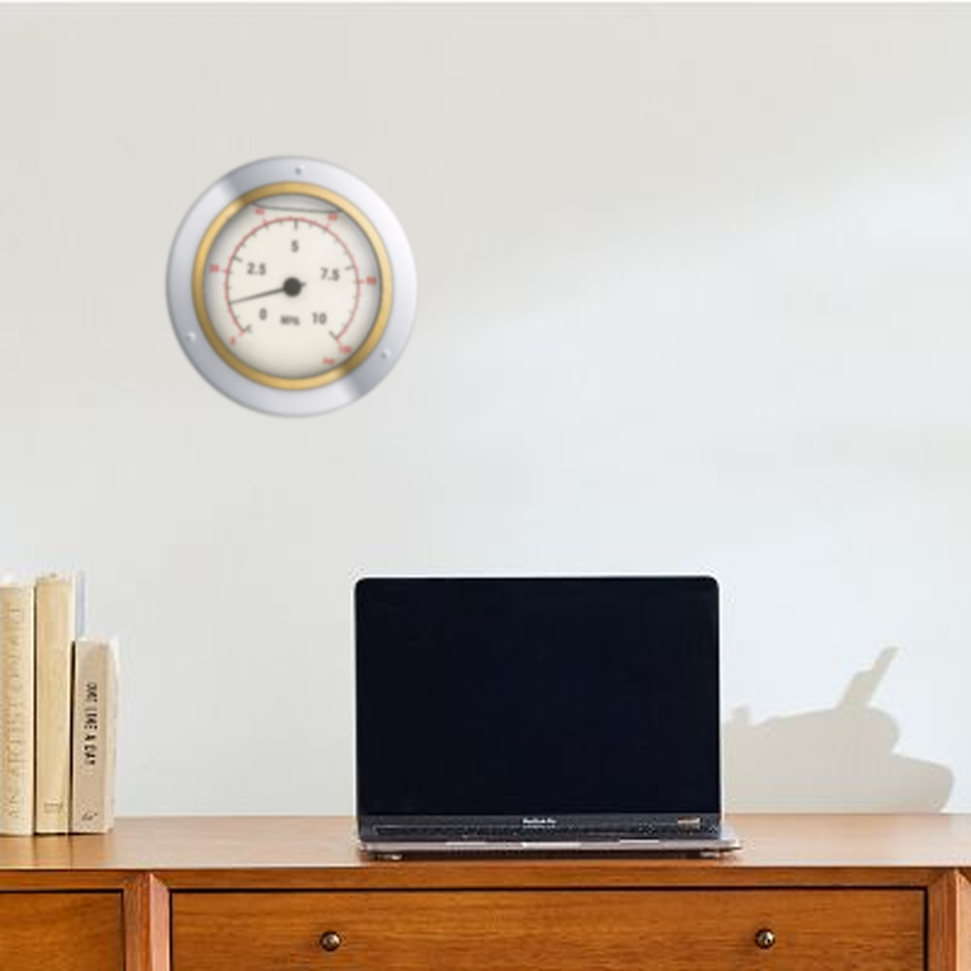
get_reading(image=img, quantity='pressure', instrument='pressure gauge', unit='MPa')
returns 1 MPa
